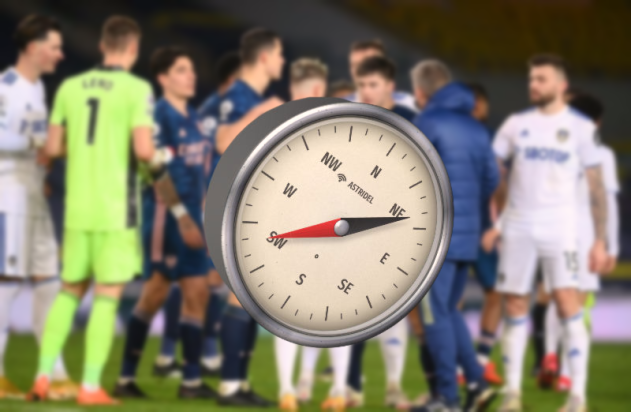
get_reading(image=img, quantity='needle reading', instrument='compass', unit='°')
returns 230 °
